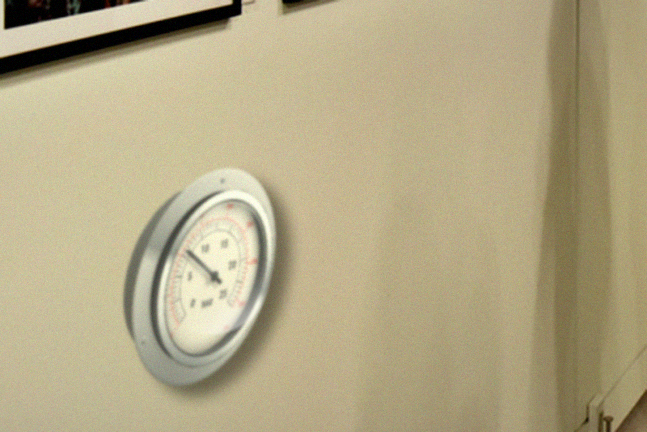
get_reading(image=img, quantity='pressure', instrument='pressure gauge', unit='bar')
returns 7.5 bar
